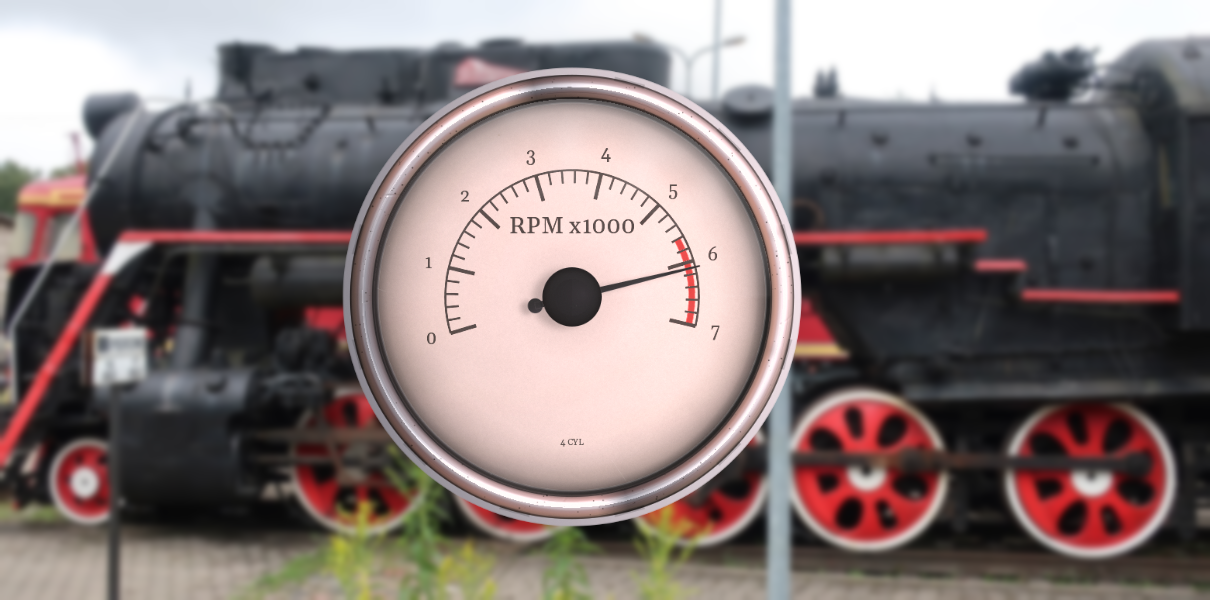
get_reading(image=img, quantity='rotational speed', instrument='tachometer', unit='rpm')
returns 6100 rpm
